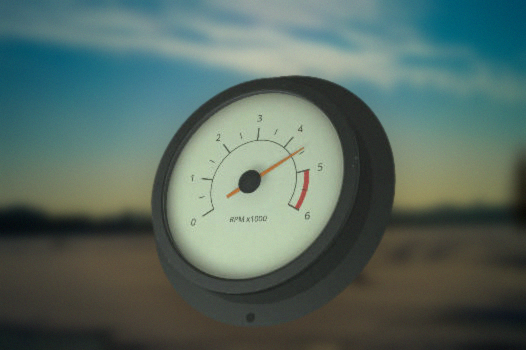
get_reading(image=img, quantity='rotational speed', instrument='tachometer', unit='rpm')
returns 4500 rpm
